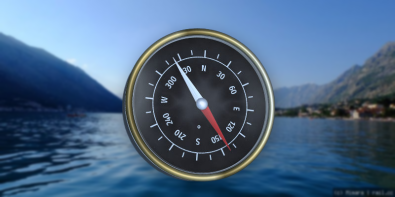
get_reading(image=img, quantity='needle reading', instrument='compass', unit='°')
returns 142.5 °
